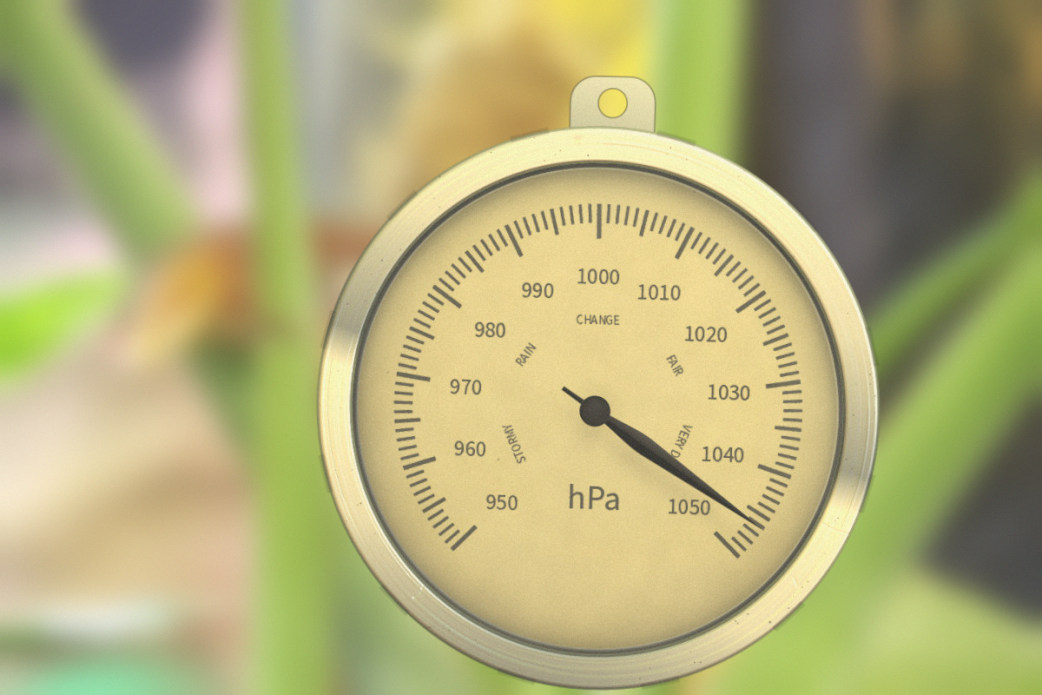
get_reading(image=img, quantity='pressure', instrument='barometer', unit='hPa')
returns 1046 hPa
